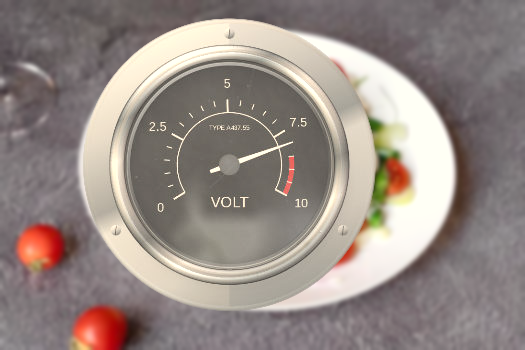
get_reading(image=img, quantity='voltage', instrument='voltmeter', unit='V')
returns 8 V
